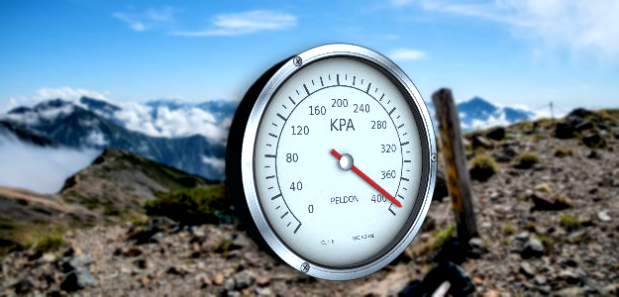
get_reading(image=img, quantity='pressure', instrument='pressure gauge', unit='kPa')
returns 390 kPa
